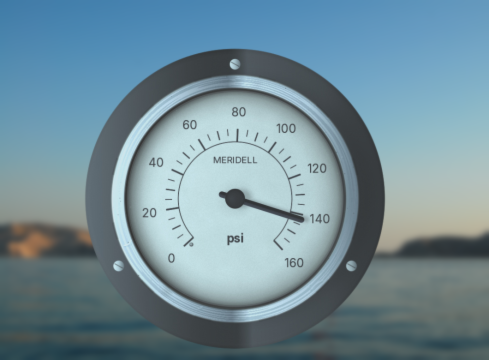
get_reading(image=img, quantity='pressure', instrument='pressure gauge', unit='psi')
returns 142.5 psi
